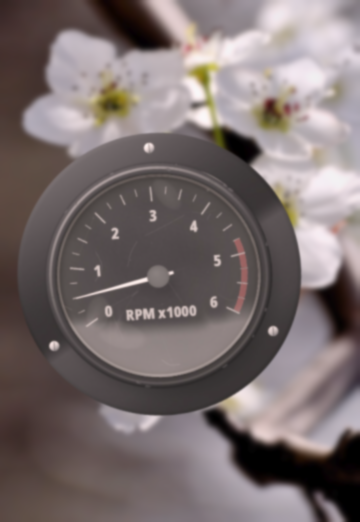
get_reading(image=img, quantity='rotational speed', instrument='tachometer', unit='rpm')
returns 500 rpm
